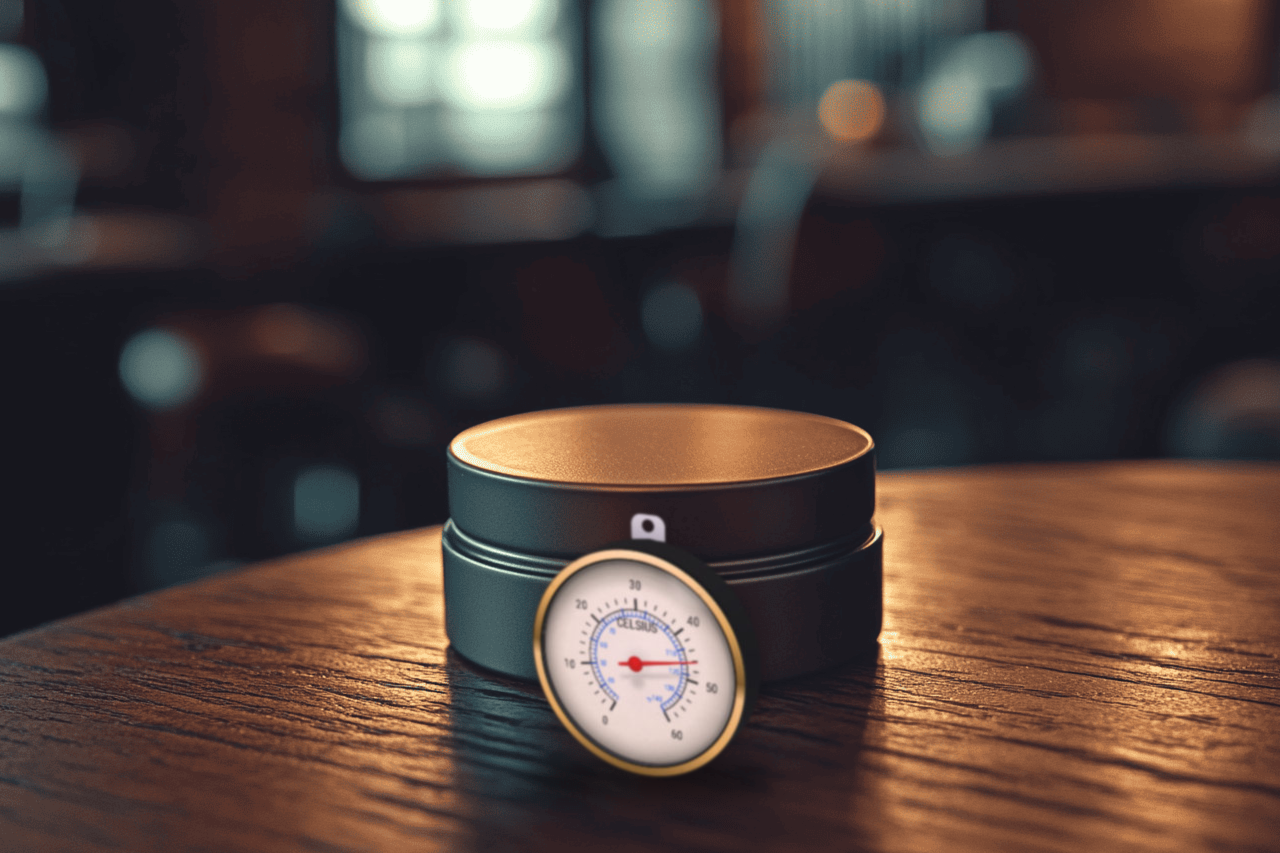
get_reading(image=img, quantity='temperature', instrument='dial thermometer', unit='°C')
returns 46 °C
